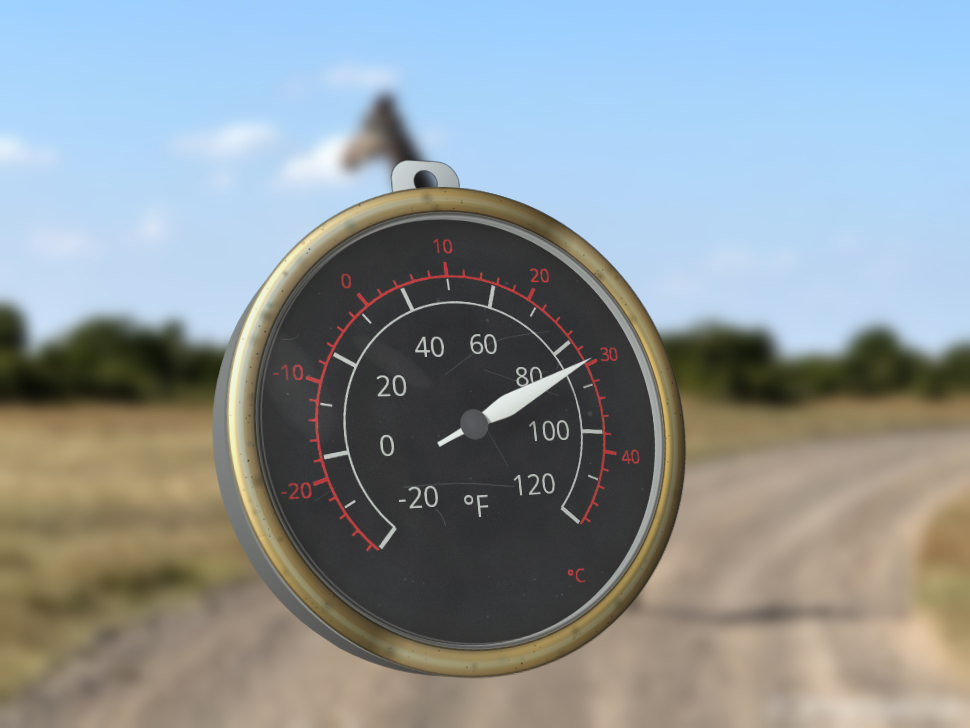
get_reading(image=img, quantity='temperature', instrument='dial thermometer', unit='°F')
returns 85 °F
